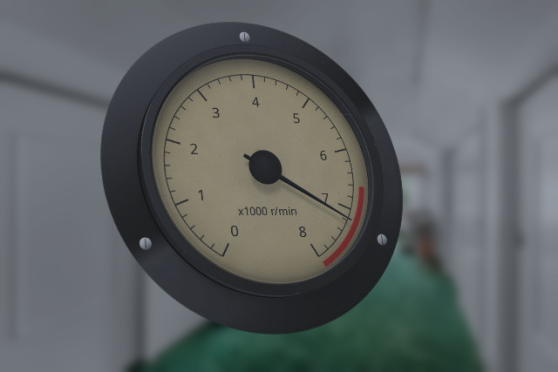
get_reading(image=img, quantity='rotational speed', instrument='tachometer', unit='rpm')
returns 7200 rpm
